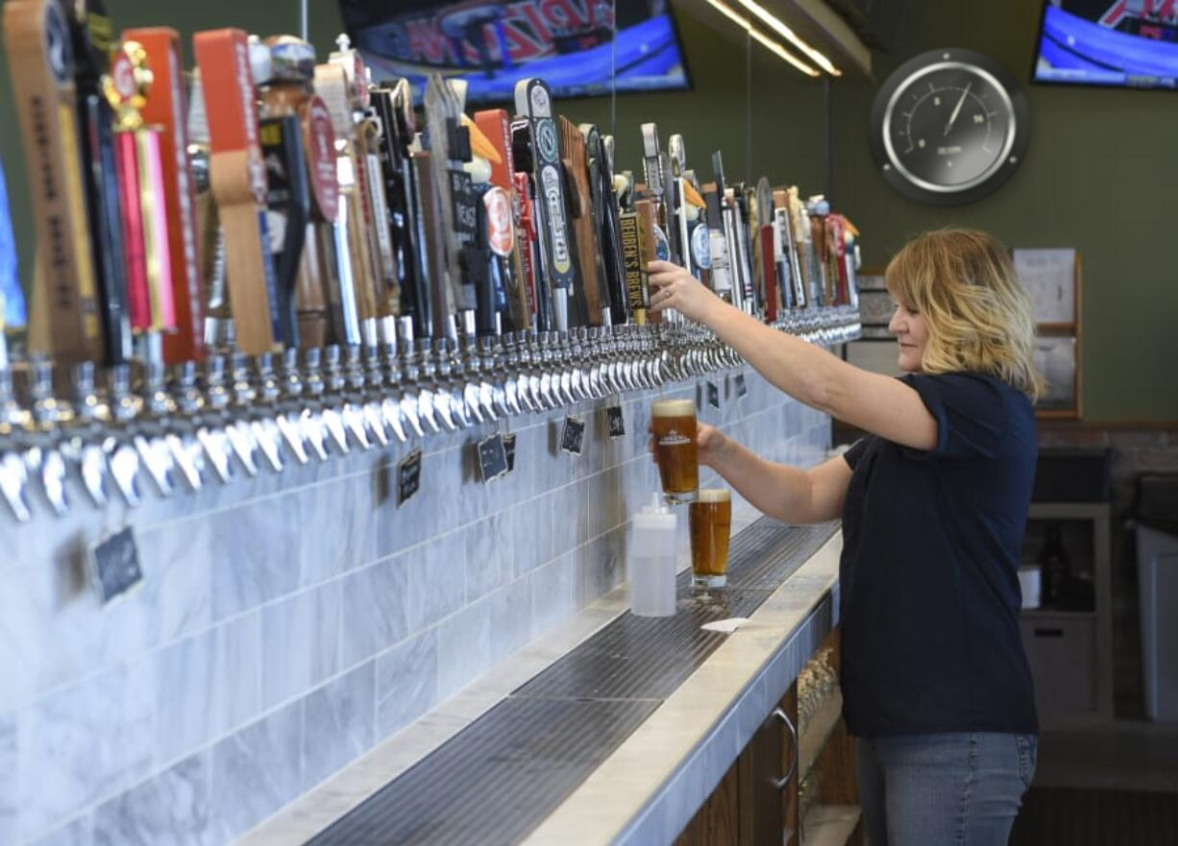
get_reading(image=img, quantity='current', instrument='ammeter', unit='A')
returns 12 A
